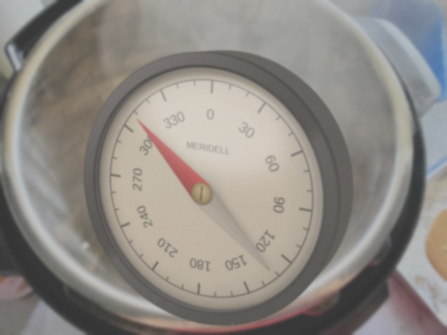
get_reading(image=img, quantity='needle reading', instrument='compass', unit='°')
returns 310 °
